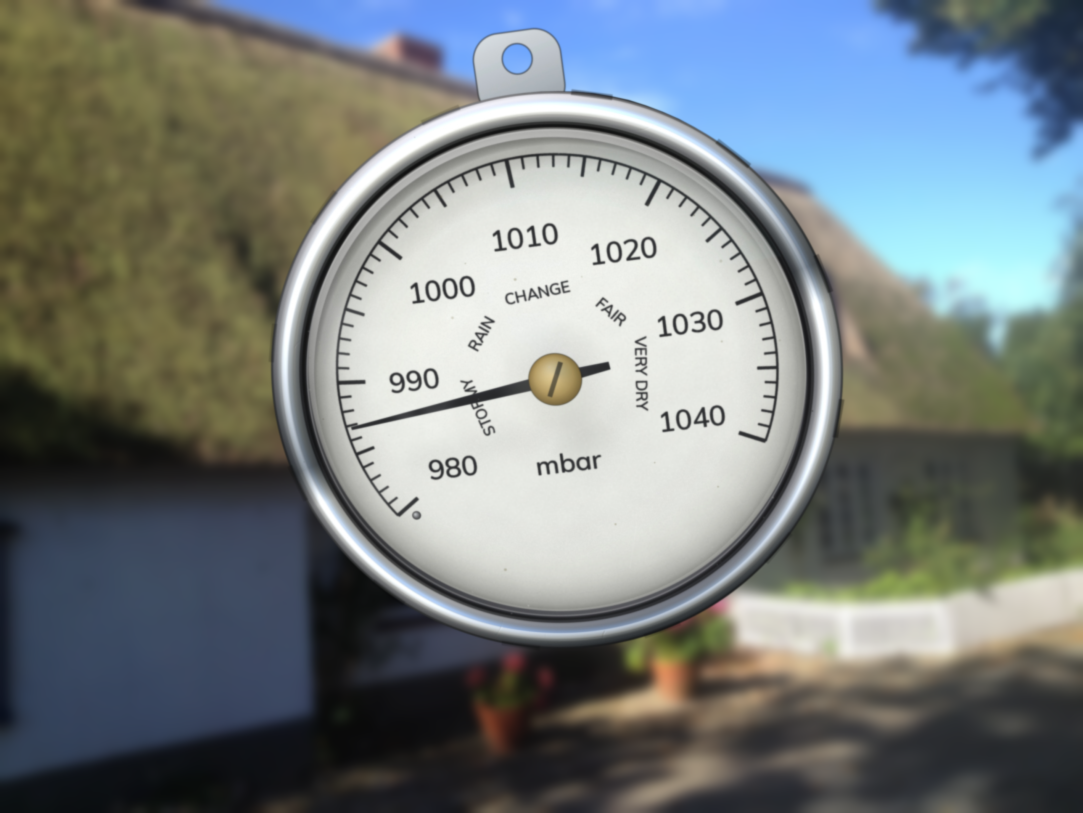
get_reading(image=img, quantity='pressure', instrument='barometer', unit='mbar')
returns 987 mbar
